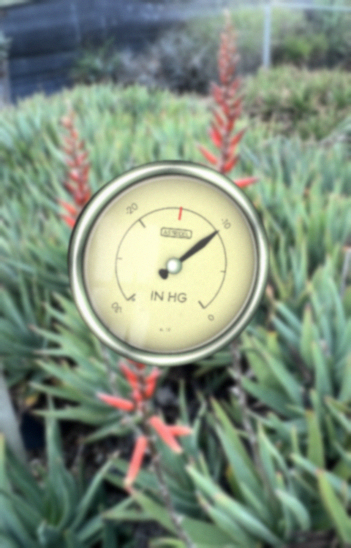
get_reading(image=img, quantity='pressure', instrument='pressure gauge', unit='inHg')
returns -10 inHg
